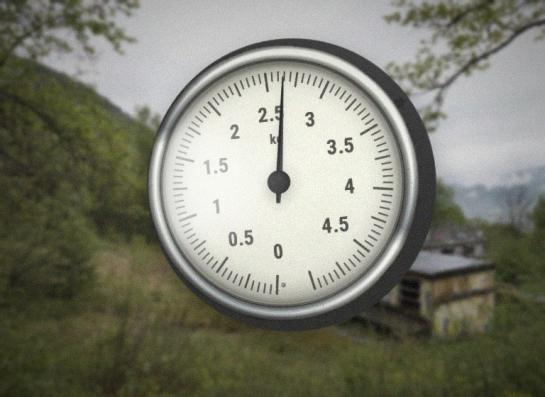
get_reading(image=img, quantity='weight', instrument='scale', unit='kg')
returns 2.65 kg
